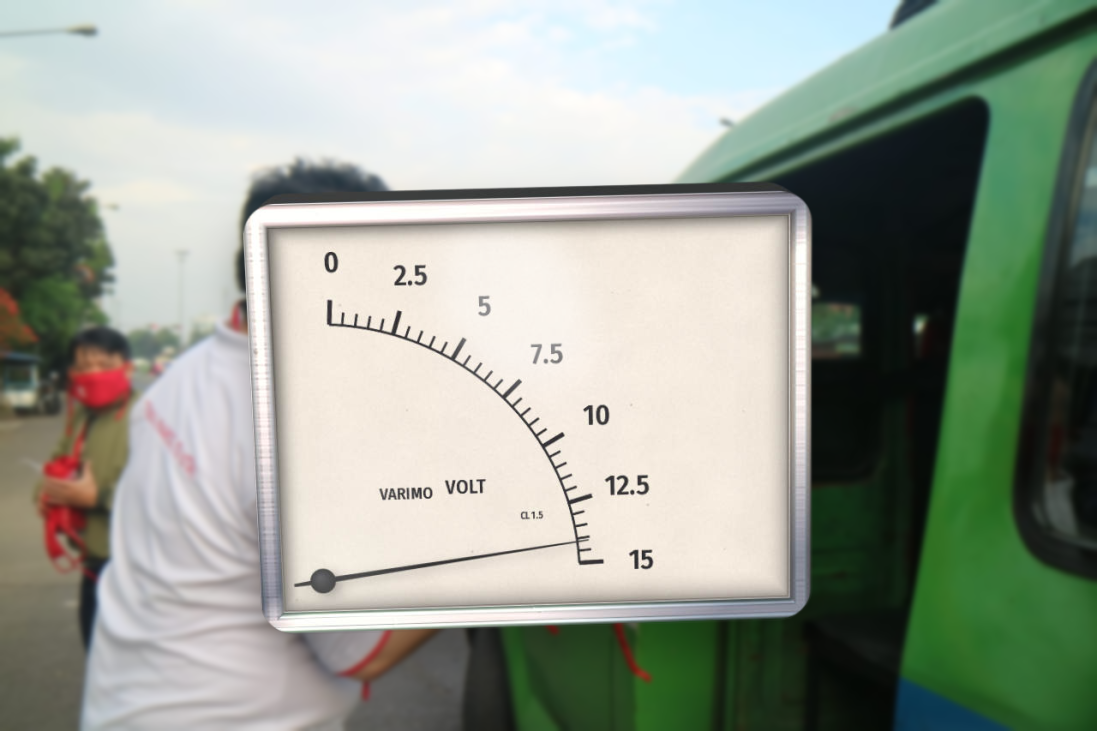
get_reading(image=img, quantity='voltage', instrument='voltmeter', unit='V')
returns 14 V
